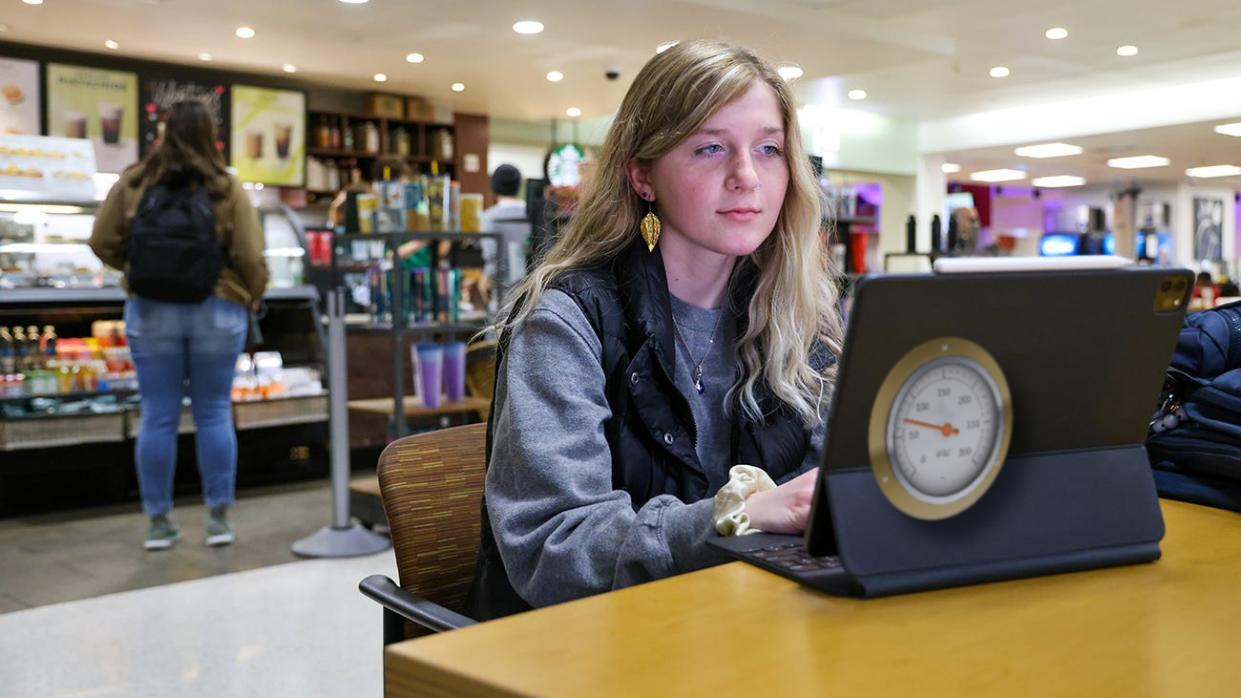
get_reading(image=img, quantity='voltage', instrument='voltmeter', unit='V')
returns 70 V
